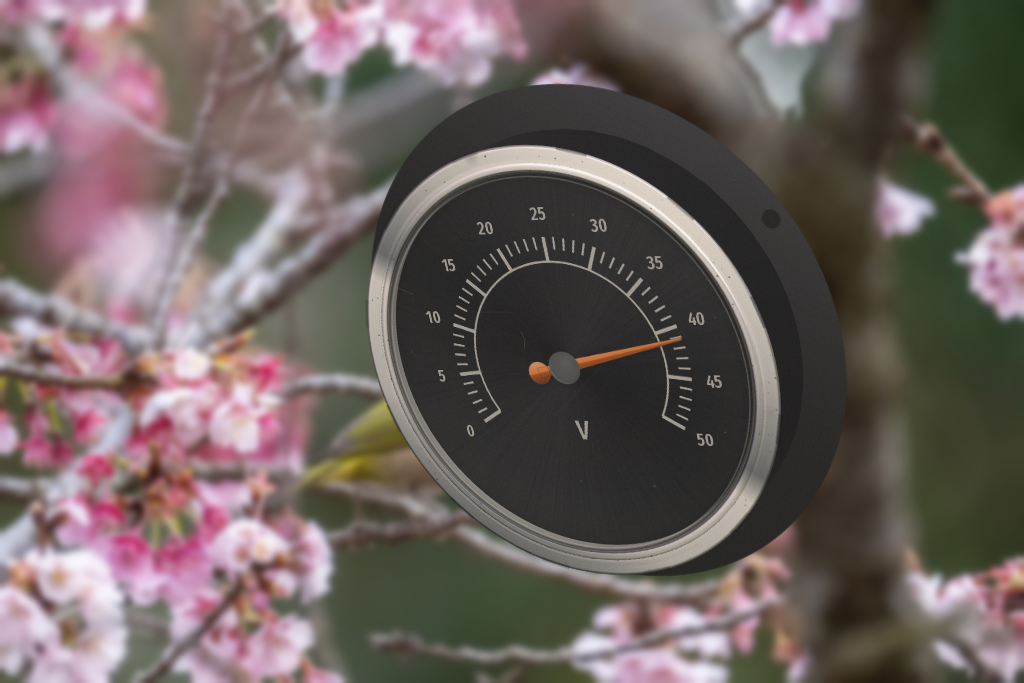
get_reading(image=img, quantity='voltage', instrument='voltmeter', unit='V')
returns 41 V
